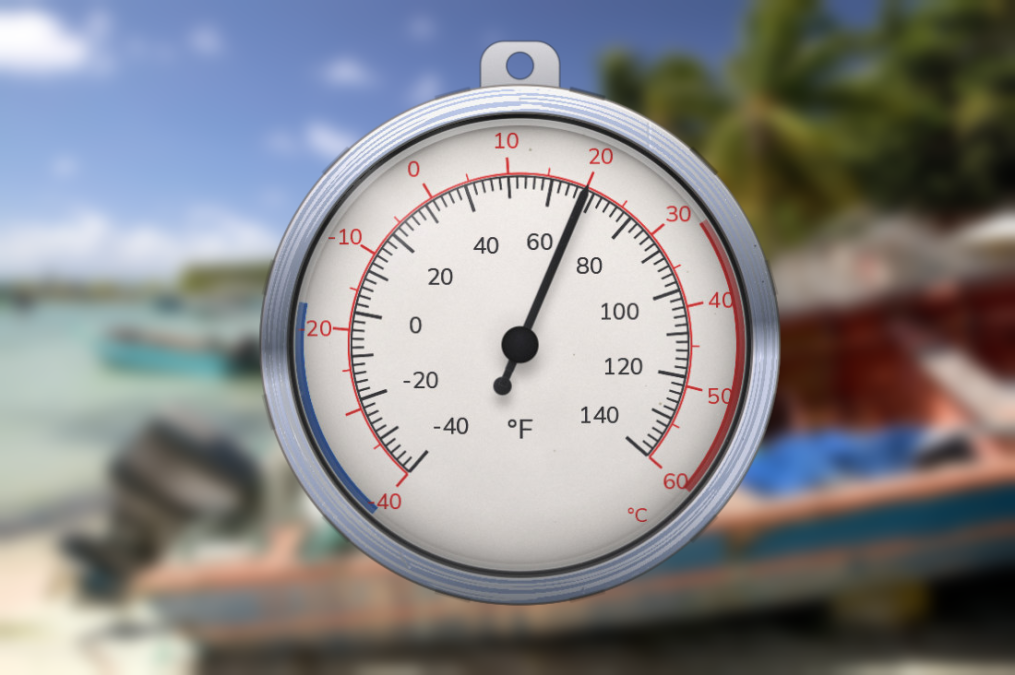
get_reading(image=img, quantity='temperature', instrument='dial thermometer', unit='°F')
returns 68 °F
